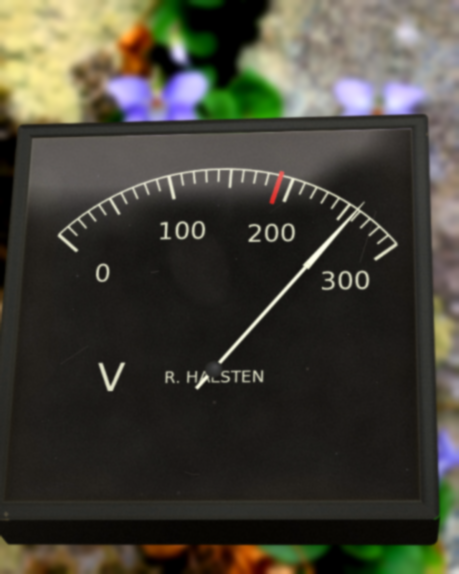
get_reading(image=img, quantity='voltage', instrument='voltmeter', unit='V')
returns 260 V
